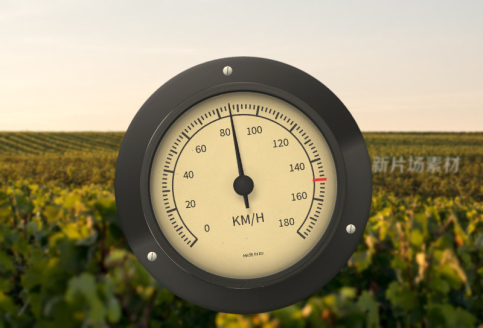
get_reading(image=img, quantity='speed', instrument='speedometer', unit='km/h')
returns 86 km/h
